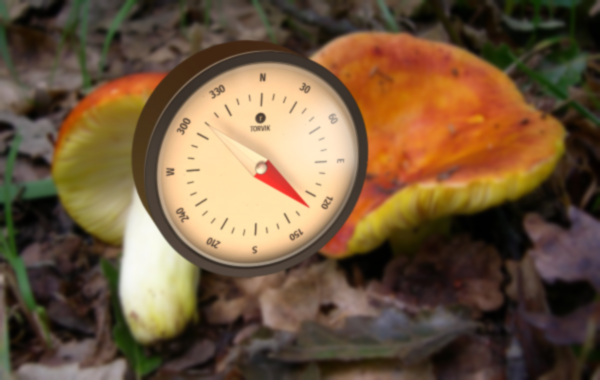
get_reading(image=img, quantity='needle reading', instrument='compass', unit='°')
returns 130 °
